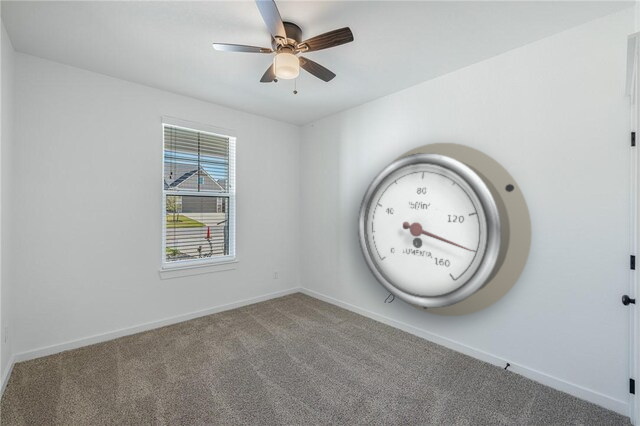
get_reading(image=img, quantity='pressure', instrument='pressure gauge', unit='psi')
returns 140 psi
